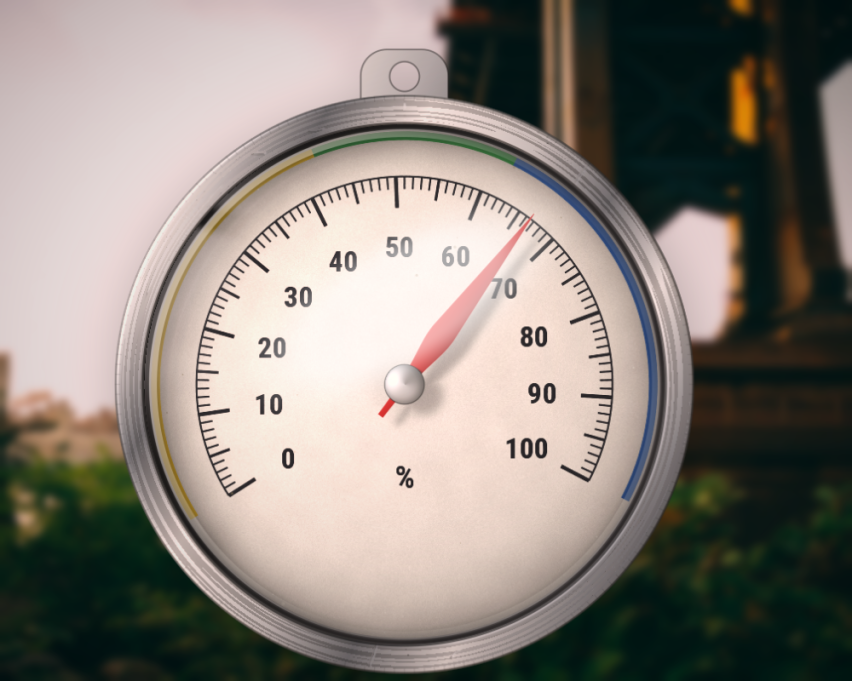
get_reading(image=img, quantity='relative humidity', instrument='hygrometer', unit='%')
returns 66.5 %
